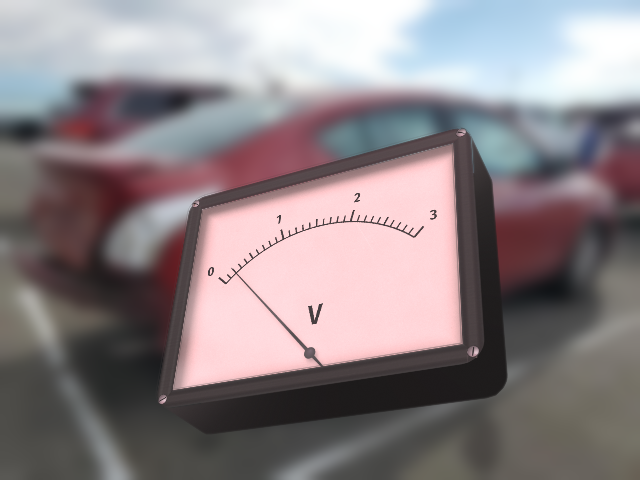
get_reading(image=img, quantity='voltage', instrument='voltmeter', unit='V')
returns 0.2 V
